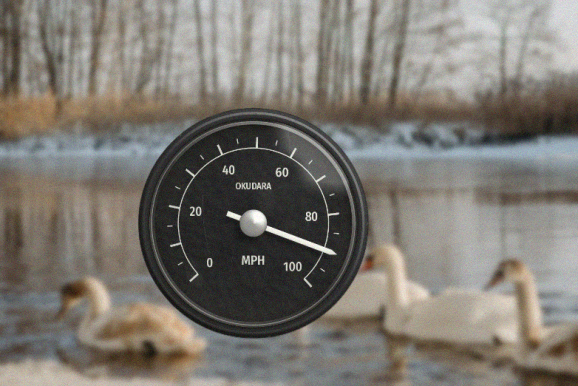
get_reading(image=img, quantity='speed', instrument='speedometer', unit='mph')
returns 90 mph
